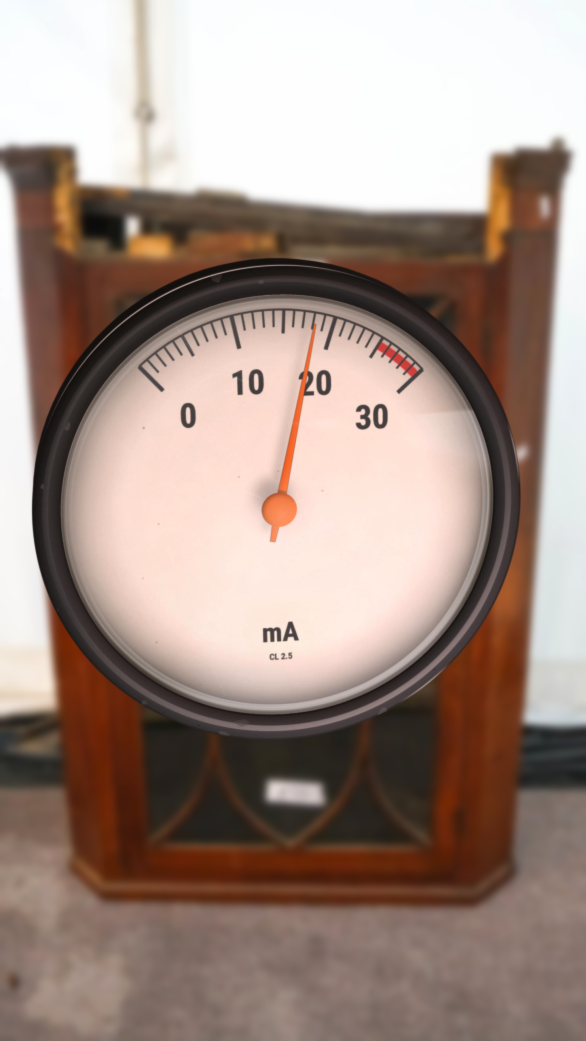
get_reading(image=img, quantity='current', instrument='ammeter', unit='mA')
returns 18 mA
